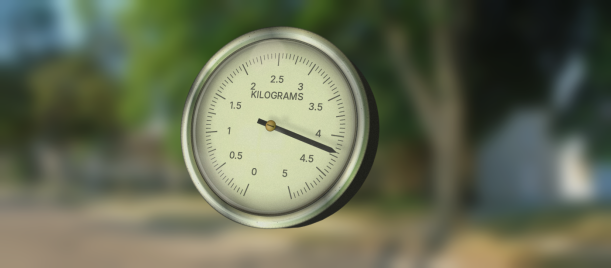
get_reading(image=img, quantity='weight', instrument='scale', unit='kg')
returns 4.2 kg
